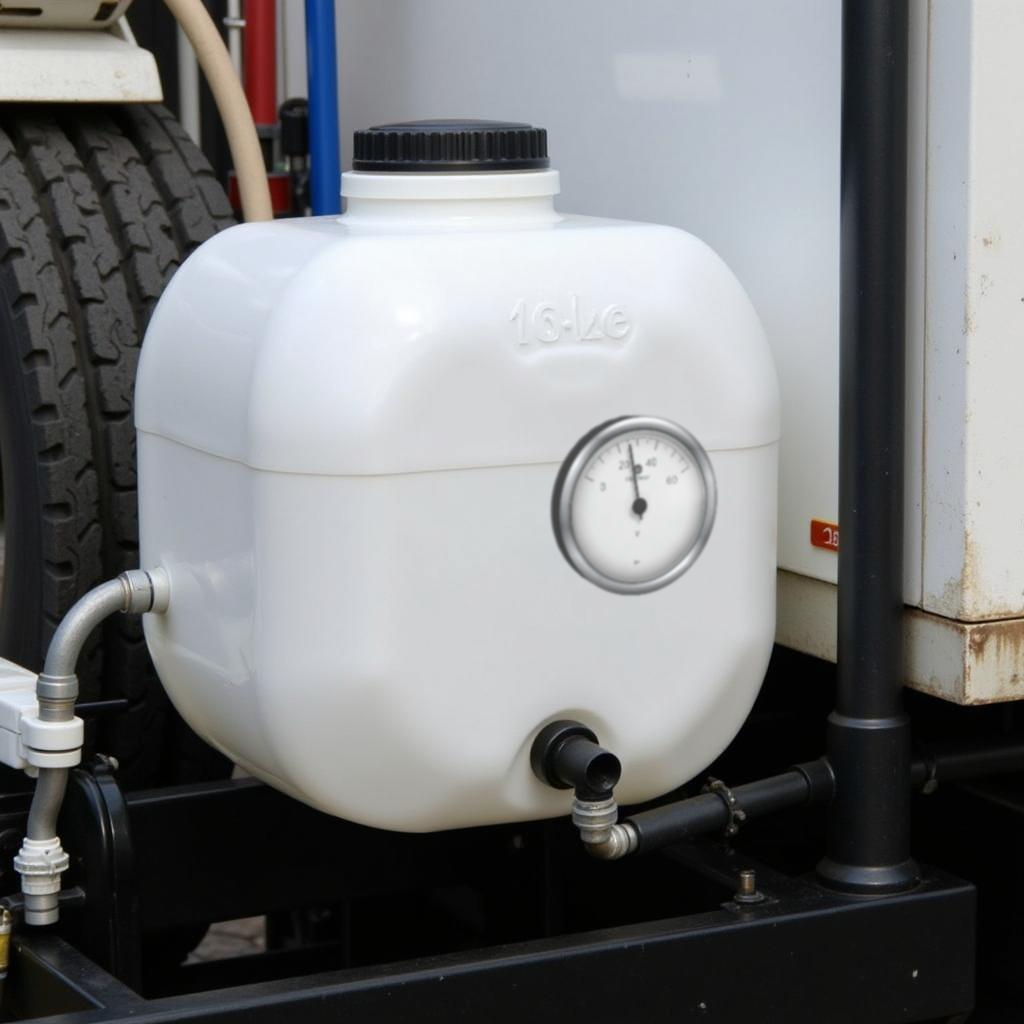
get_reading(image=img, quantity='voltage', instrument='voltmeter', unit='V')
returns 25 V
